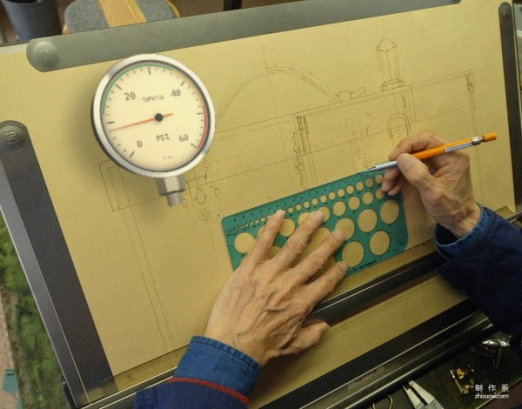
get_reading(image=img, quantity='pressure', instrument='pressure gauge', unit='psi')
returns 8 psi
